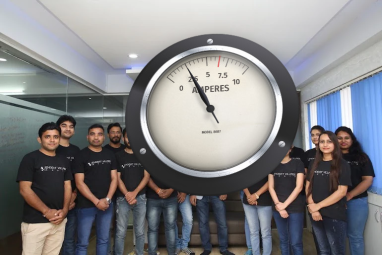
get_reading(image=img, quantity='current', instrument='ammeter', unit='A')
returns 2.5 A
